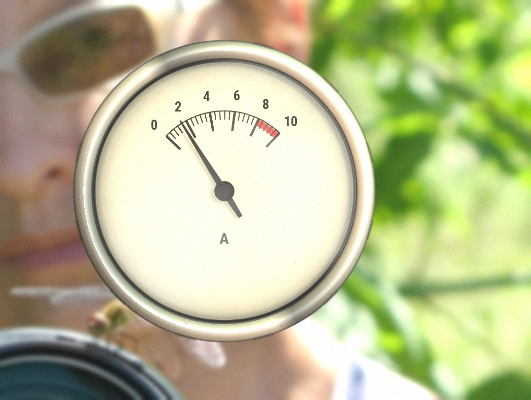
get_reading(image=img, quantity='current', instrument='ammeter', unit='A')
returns 1.6 A
